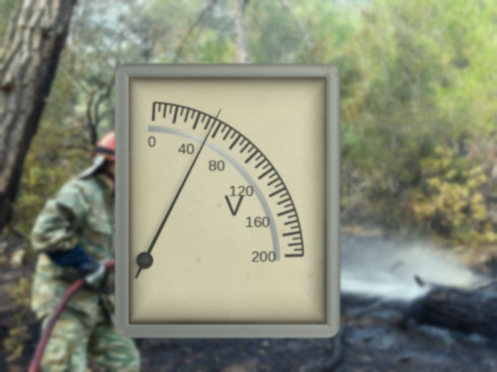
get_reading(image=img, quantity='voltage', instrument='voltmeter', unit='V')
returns 55 V
